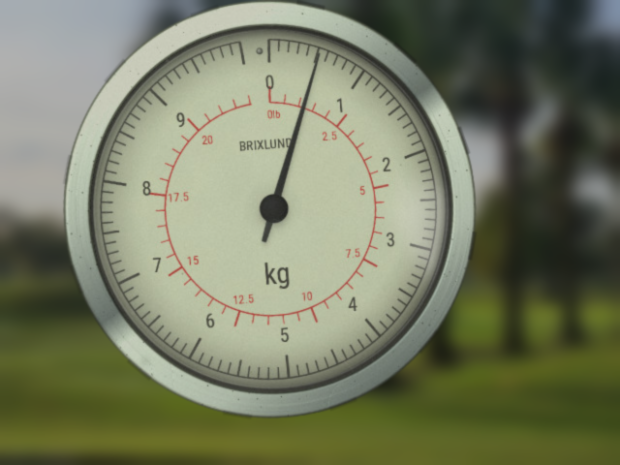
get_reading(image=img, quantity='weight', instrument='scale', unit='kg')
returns 0.5 kg
